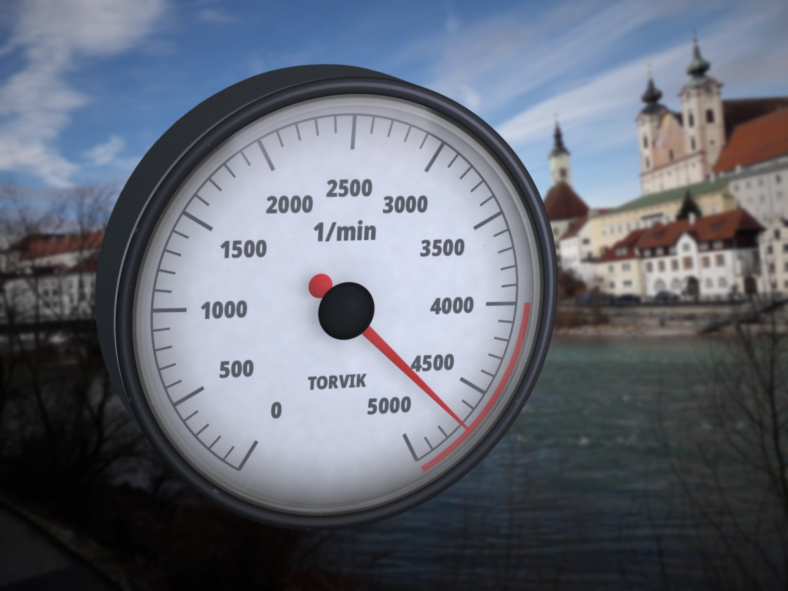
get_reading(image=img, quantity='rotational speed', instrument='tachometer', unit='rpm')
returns 4700 rpm
